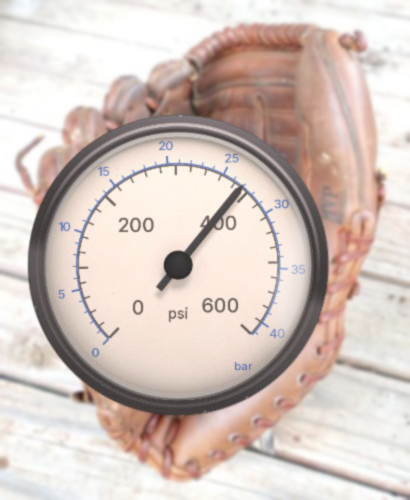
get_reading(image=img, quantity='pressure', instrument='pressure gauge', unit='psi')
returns 390 psi
